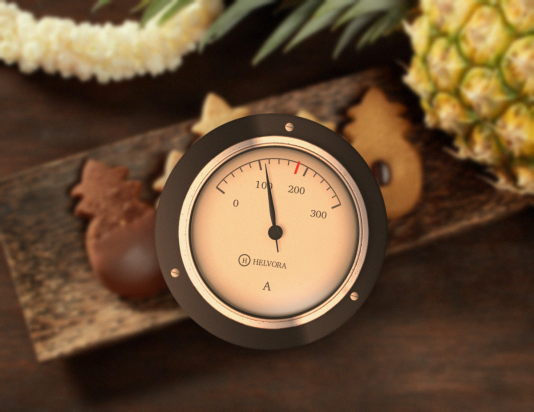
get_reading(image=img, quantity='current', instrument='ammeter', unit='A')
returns 110 A
